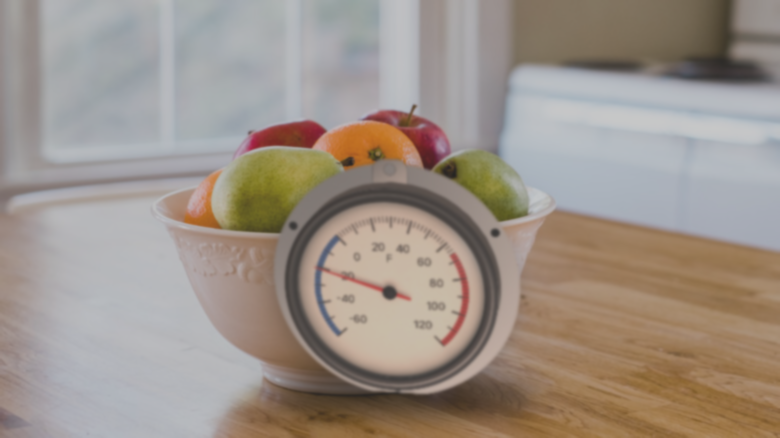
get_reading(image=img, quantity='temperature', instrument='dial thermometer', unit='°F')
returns -20 °F
